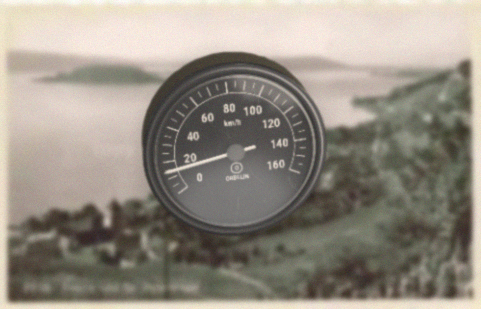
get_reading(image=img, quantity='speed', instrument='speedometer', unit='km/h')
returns 15 km/h
